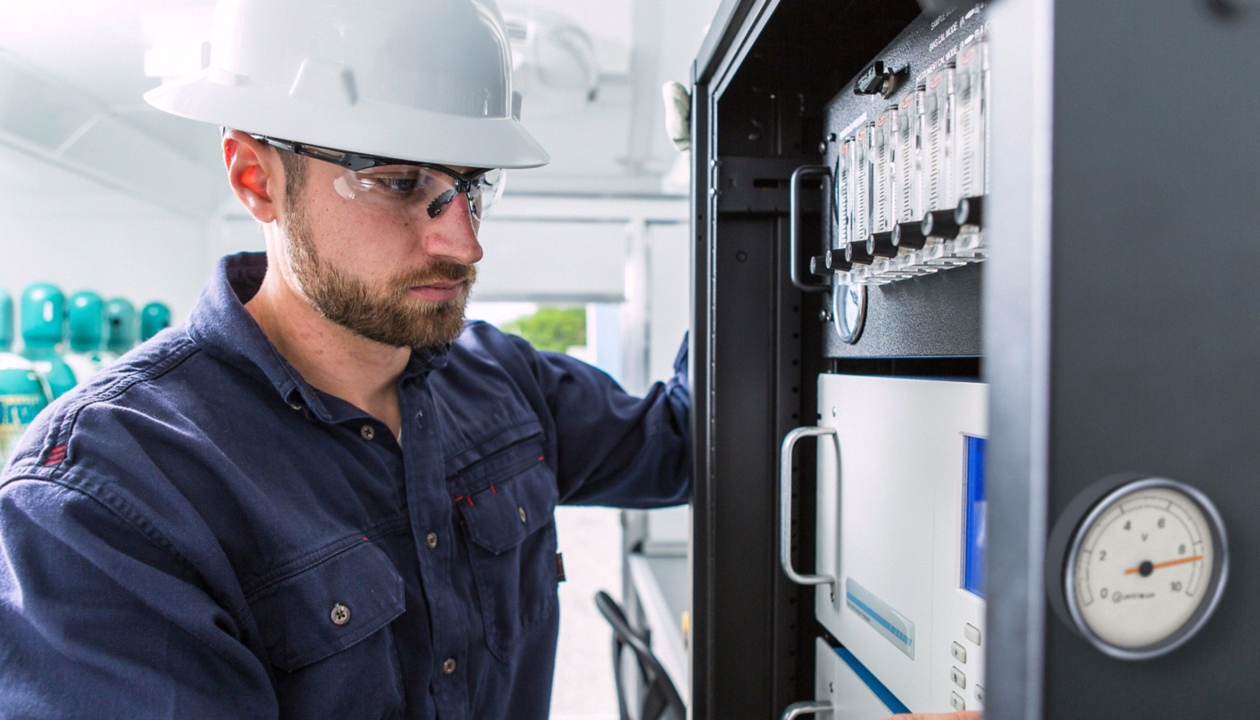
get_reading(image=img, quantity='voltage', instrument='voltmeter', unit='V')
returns 8.5 V
